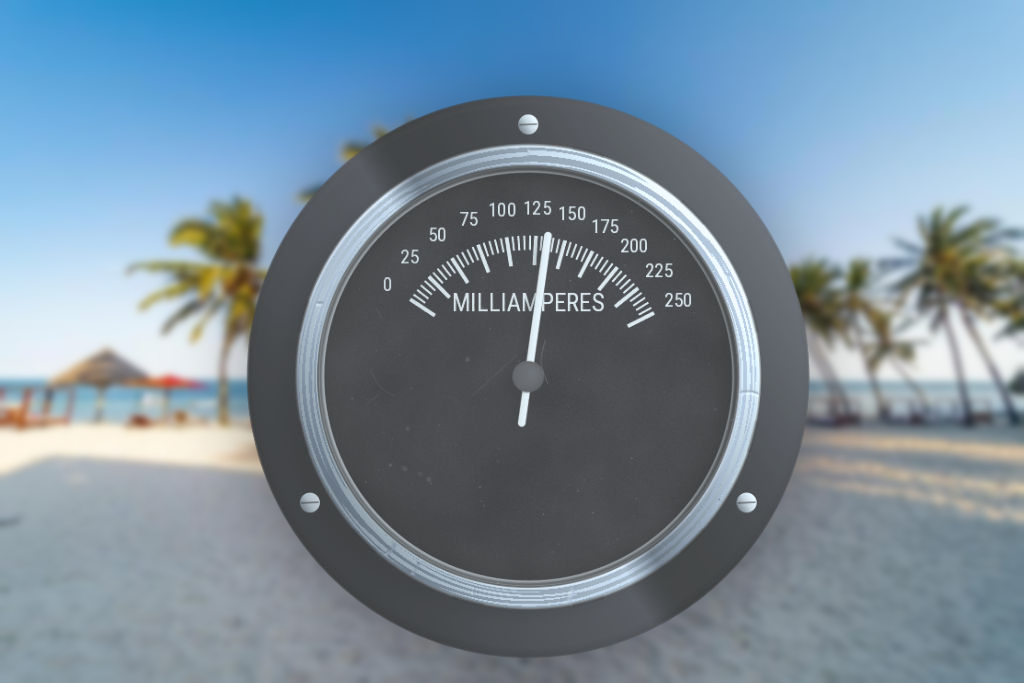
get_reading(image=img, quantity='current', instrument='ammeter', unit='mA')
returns 135 mA
